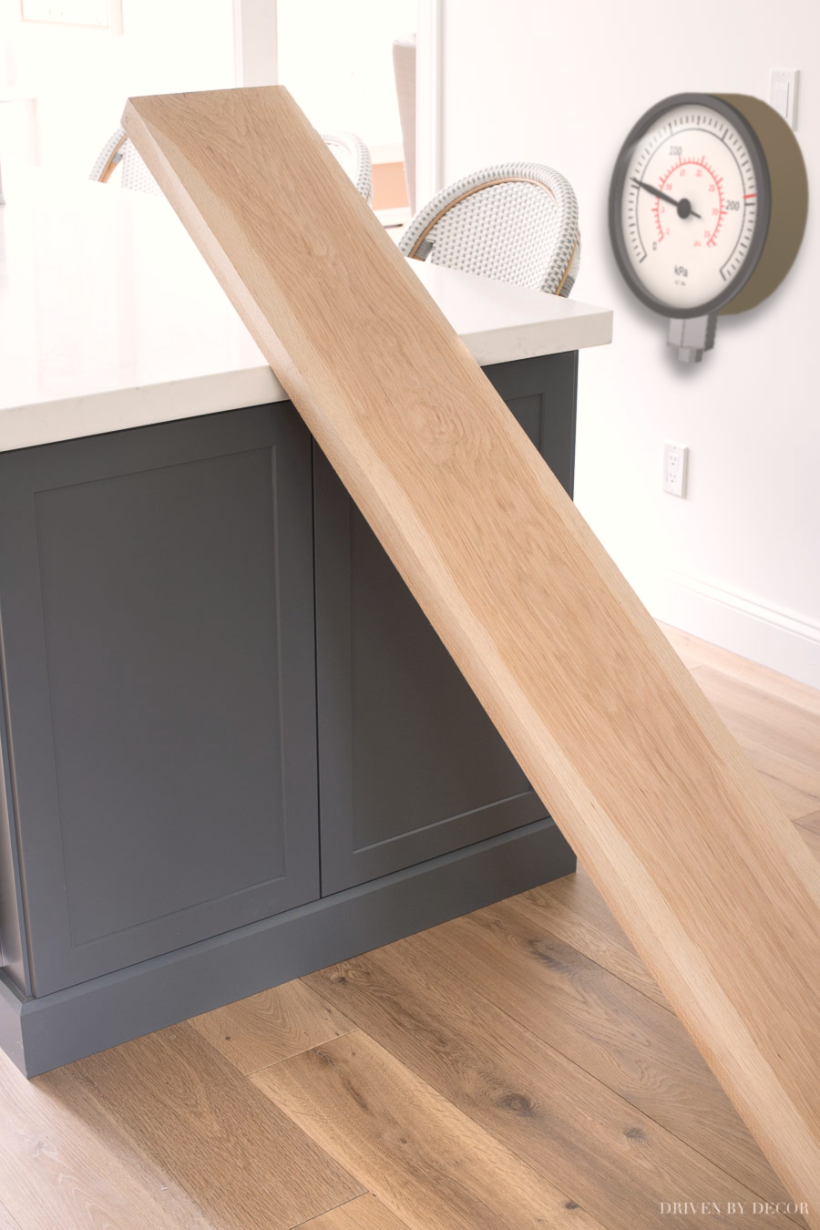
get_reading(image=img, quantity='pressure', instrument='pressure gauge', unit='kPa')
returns 55 kPa
